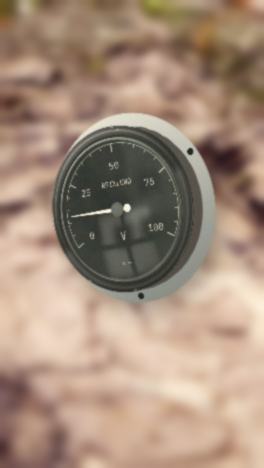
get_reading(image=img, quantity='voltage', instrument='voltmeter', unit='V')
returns 12.5 V
